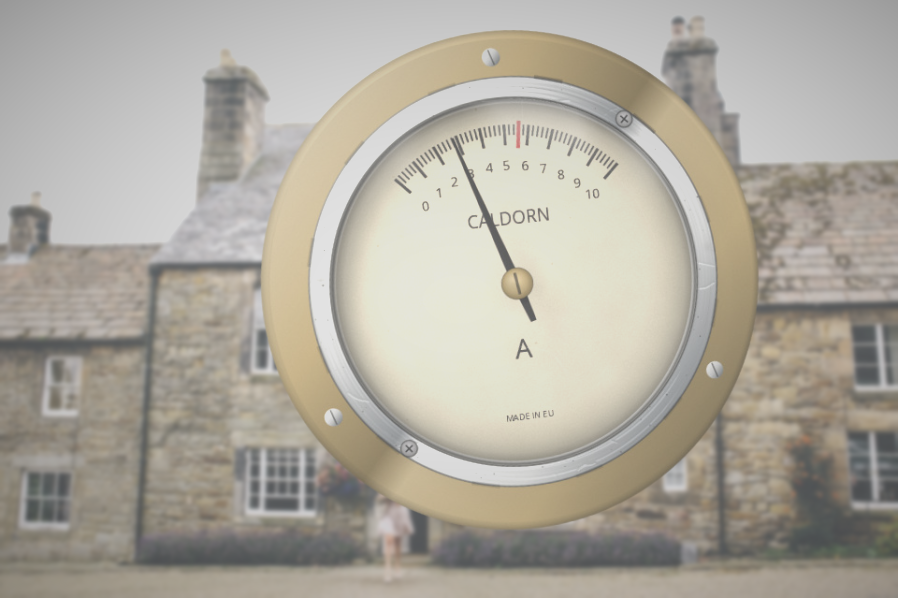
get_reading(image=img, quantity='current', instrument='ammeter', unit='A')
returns 2.8 A
